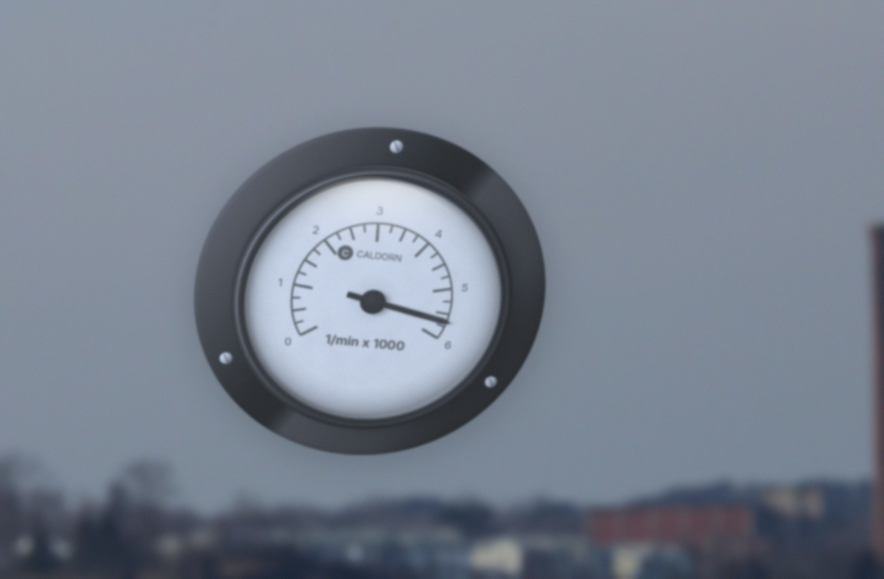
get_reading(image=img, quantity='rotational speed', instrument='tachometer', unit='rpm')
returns 5625 rpm
